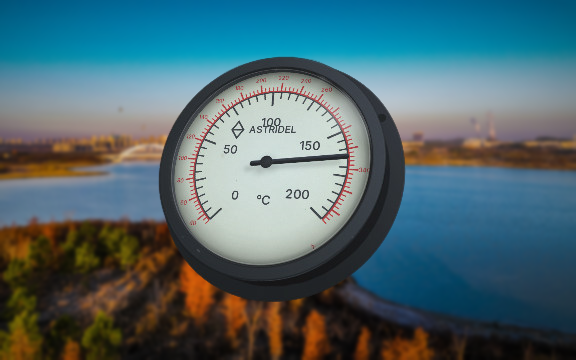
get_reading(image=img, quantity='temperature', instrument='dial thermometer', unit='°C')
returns 165 °C
